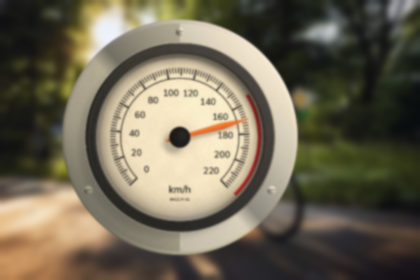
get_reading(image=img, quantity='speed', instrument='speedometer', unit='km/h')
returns 170 km/h
